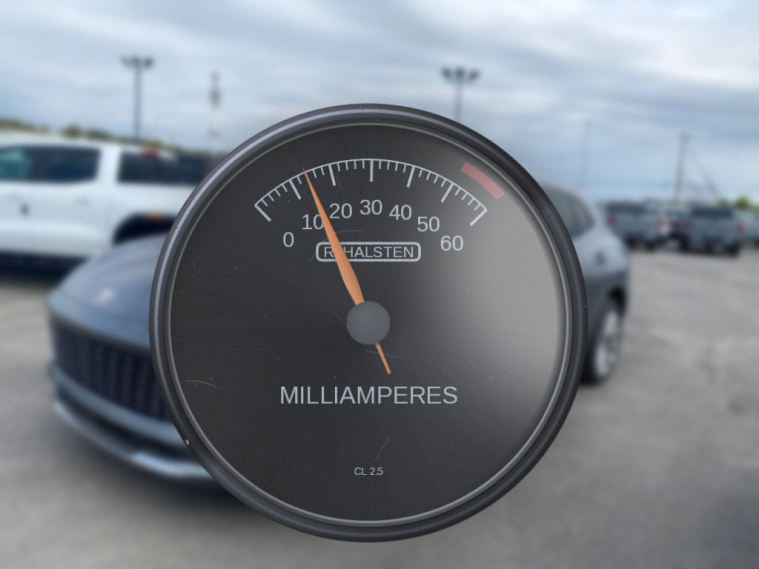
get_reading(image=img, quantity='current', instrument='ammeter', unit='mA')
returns 14 mA
